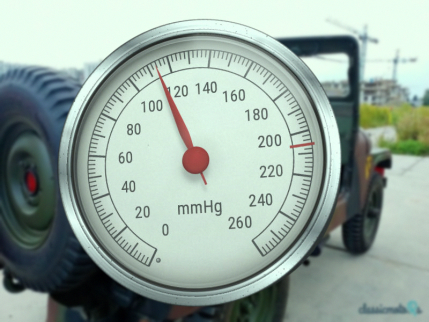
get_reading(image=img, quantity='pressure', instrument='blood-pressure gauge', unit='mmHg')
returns 114 mmHg
